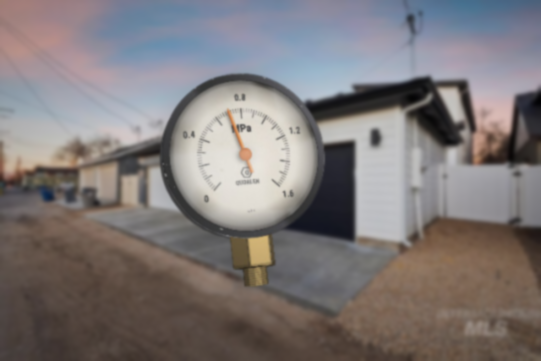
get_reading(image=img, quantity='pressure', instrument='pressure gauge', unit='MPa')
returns 0.7 MPa
